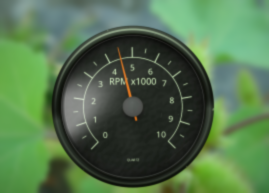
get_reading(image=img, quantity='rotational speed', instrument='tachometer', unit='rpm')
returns 4500 rpm
